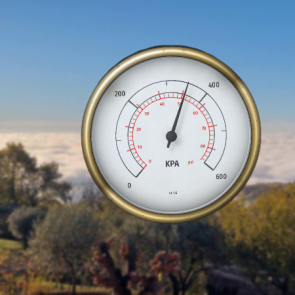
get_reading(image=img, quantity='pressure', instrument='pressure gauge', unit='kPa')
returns 350 kPa
